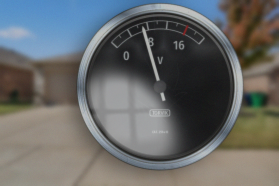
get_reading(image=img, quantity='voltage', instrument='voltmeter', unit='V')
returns 7 V
